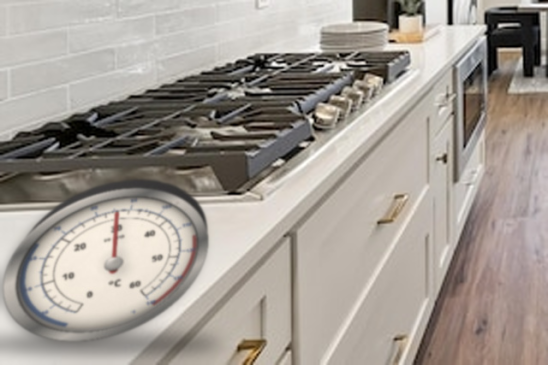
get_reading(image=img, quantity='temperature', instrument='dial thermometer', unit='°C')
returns 30 °C
